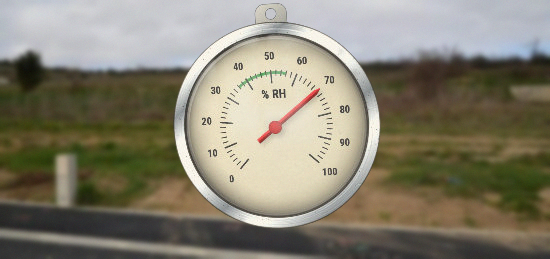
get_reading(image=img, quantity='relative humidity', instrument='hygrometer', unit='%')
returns 70 %
